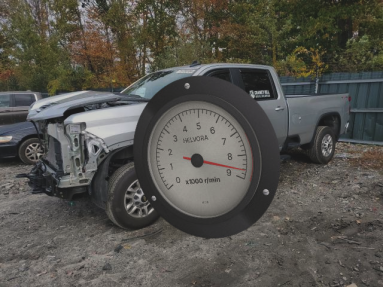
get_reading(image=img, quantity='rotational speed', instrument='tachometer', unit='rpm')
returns 8600 rpm
